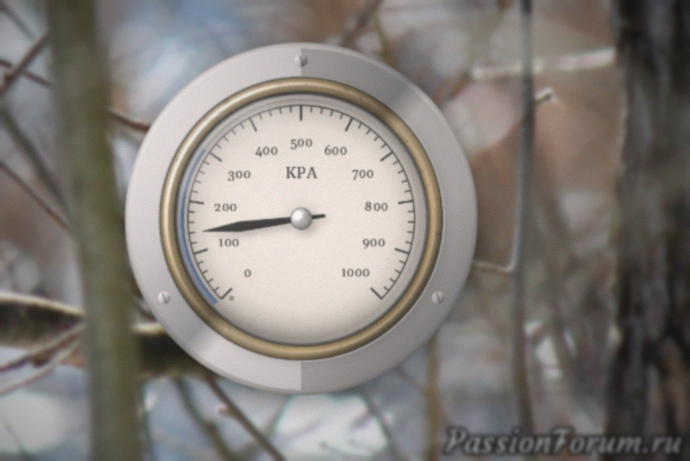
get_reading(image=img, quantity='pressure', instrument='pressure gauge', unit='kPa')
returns 140 kPa
